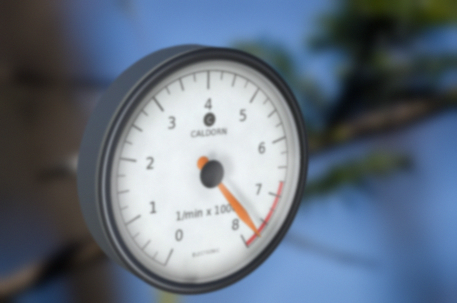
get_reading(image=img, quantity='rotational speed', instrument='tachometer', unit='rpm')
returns 7750 rpm
